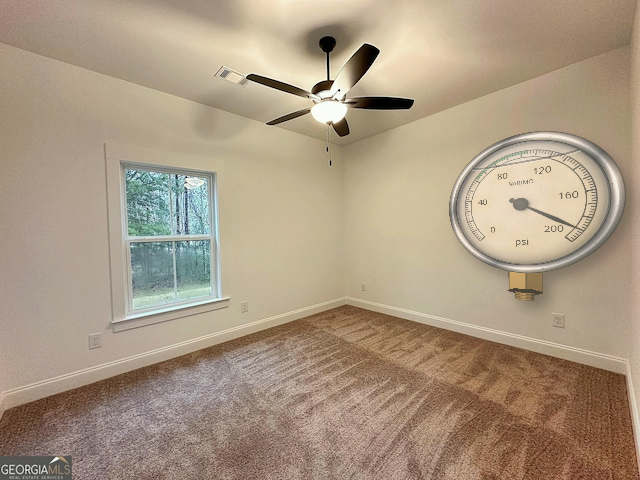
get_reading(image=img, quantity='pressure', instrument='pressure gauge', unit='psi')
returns 190 psi
